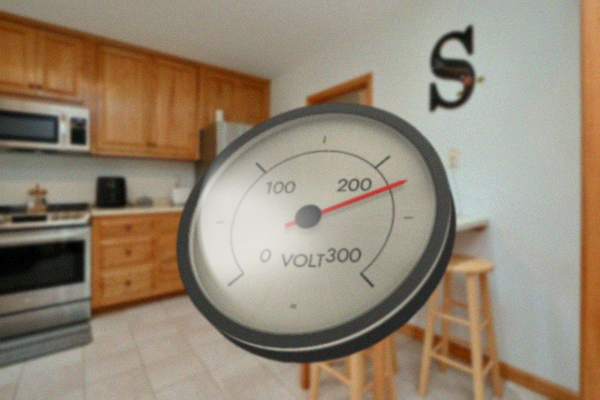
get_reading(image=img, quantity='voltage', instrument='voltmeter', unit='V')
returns 225 V
